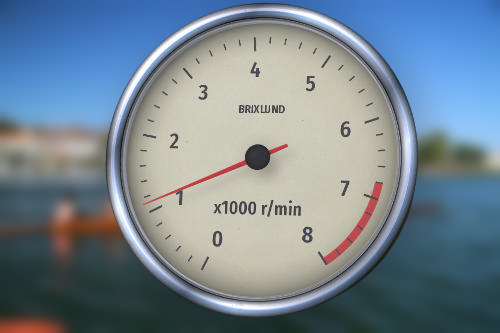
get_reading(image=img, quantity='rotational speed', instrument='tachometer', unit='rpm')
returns 1100 rpm
